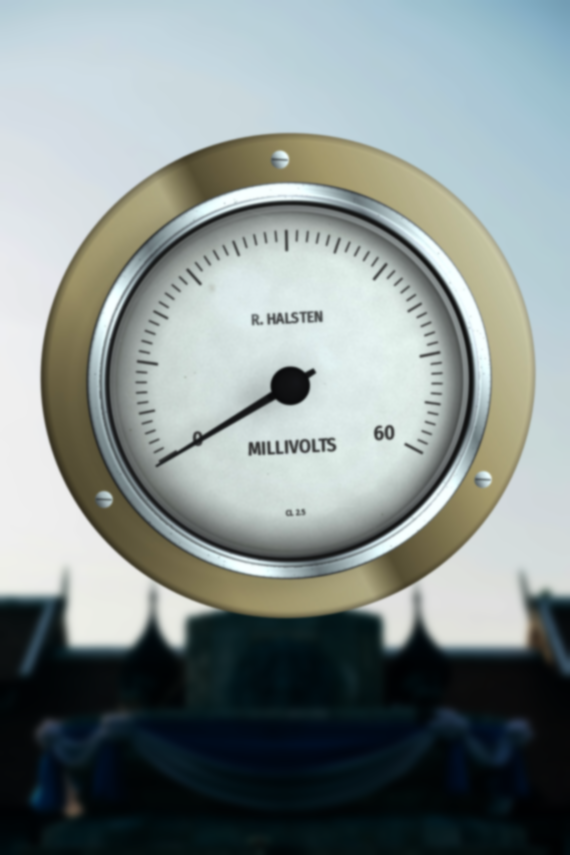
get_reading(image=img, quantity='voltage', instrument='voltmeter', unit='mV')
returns 0 mV
